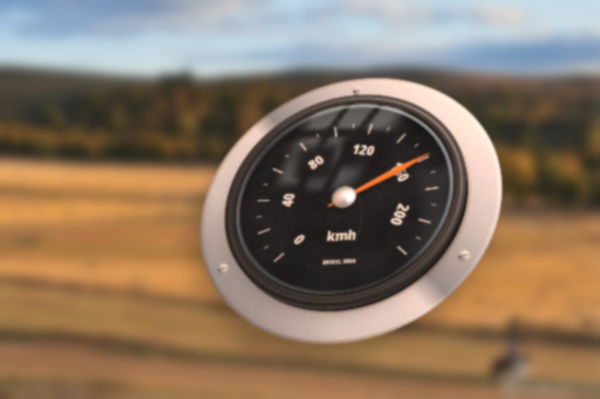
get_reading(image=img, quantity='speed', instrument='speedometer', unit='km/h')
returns 160 km/h
